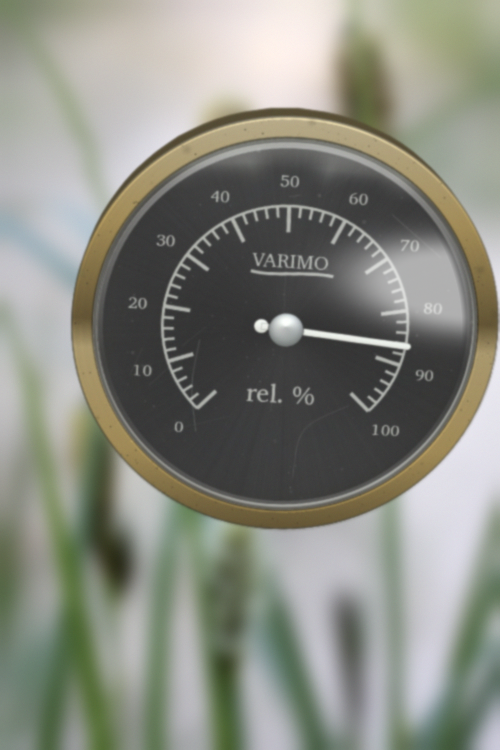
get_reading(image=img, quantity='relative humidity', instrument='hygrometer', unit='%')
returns 86 %
